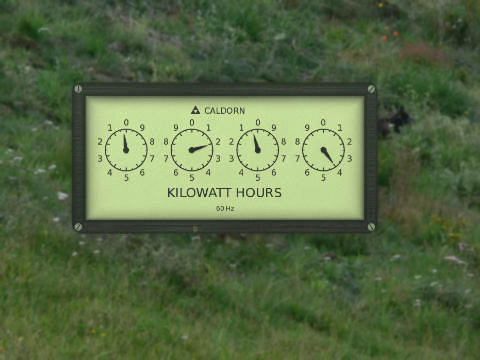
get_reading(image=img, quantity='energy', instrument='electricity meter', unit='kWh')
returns 204 kWh
